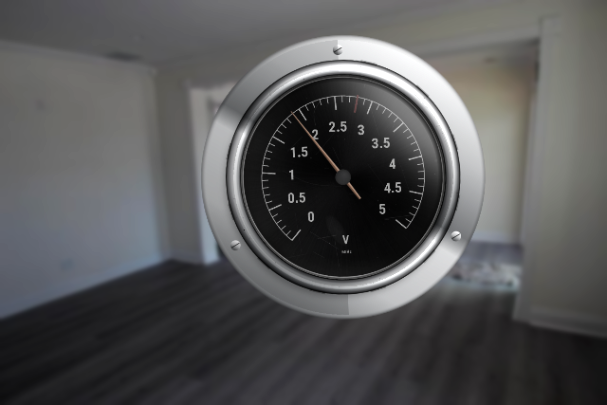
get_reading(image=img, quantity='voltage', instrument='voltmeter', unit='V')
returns 1.9 V
